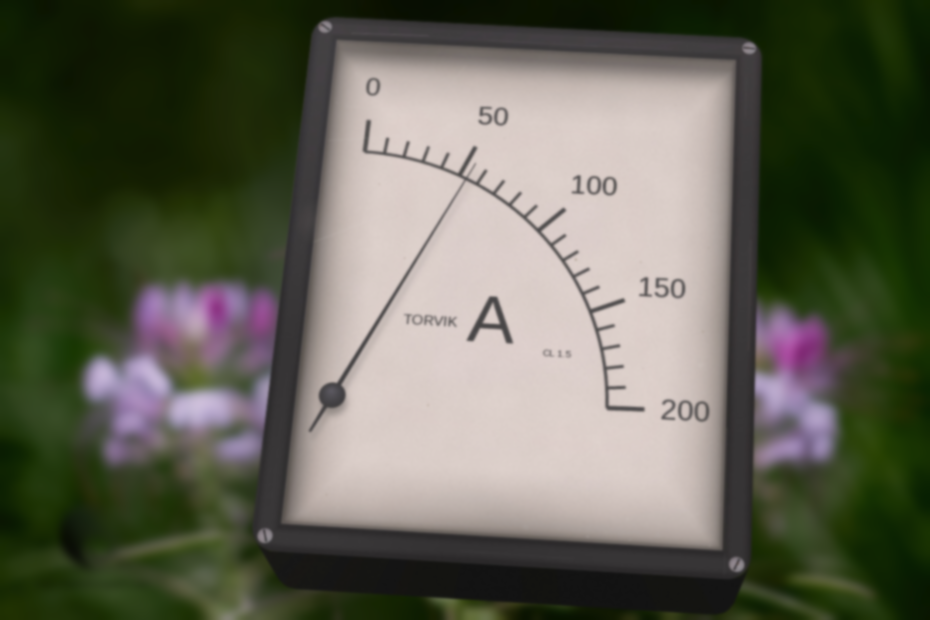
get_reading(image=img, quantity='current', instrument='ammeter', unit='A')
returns 55 A
